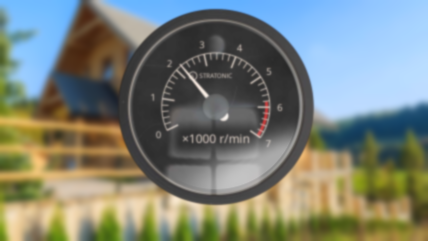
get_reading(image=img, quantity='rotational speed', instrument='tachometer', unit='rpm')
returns 2200 rpm
